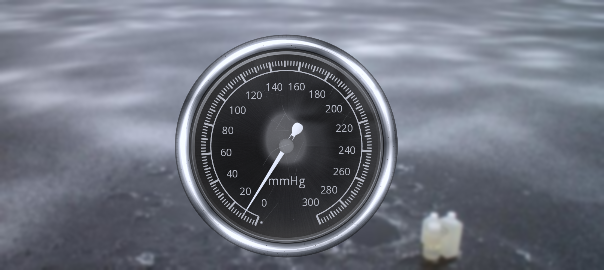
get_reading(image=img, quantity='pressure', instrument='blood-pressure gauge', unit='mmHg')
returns 10 mmHg
